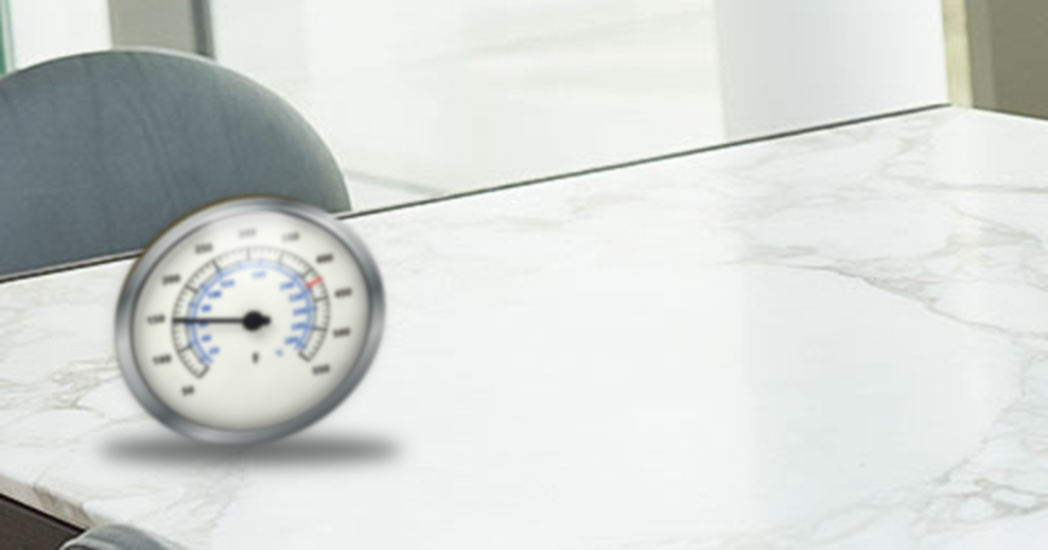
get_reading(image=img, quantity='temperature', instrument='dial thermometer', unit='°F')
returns 150 °F
